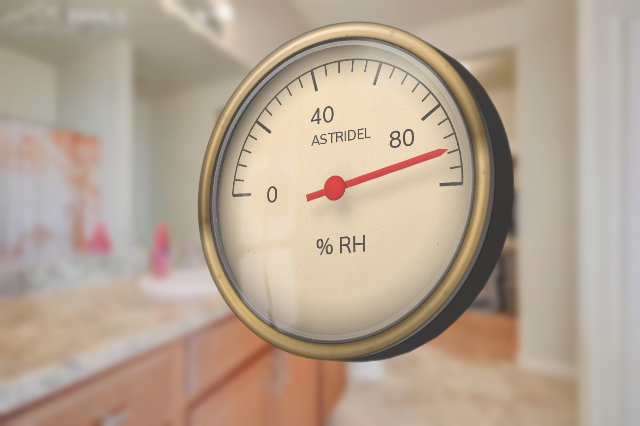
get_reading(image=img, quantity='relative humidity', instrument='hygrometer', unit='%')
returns 92 %
